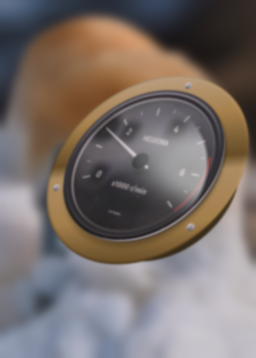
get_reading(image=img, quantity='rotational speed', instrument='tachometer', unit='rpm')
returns 1500 rpm
